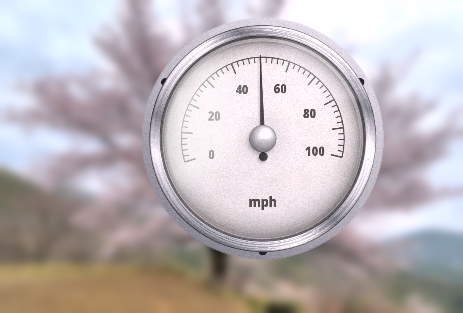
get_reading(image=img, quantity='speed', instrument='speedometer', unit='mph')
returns 50 mph
